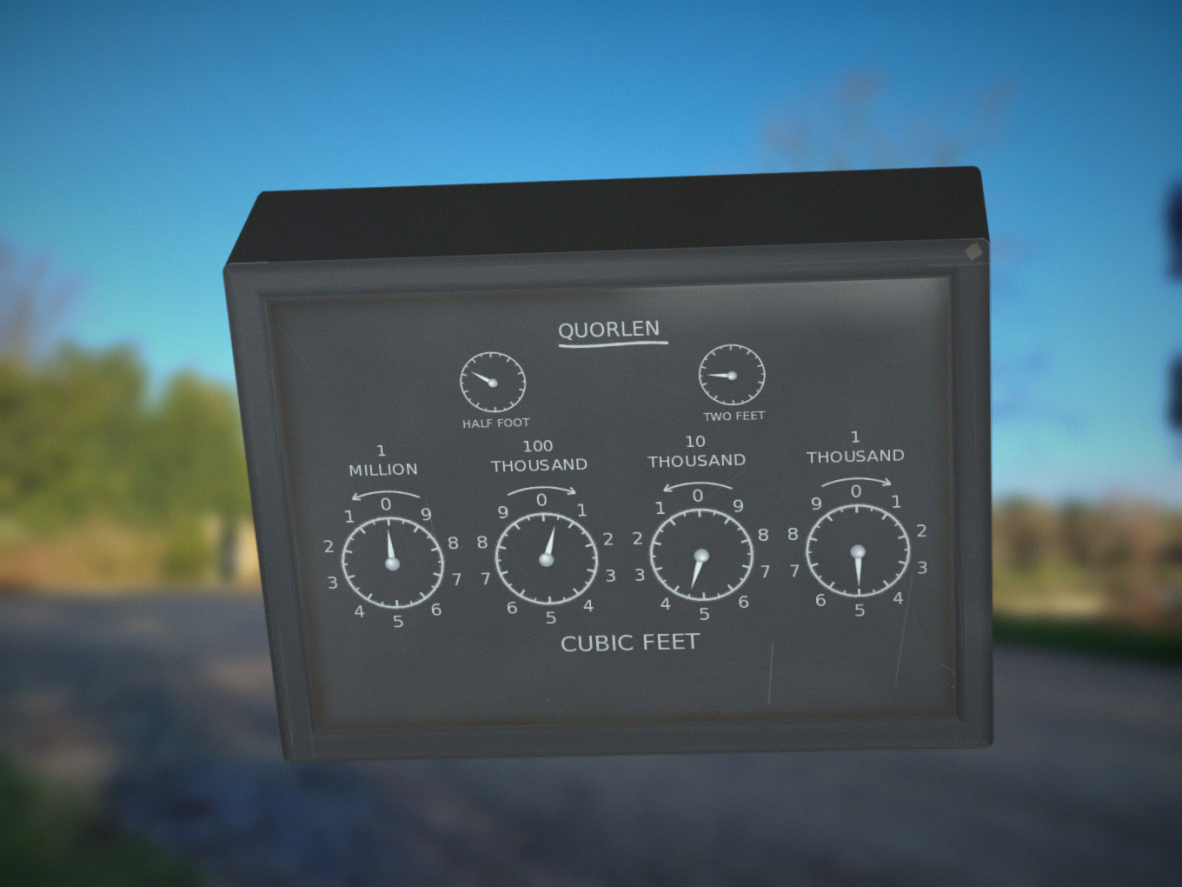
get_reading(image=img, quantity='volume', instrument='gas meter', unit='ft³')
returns 4500 ft³
